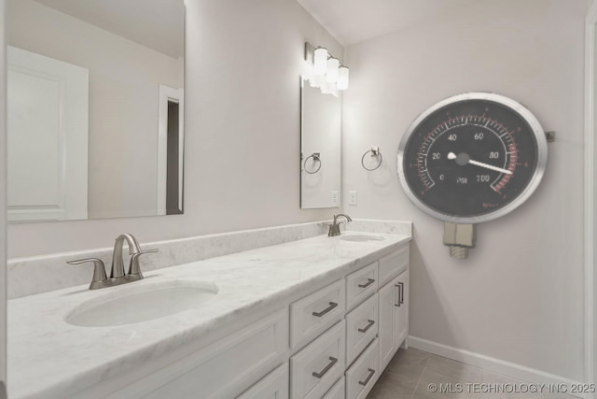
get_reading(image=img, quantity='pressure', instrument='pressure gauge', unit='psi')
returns 90 psi
